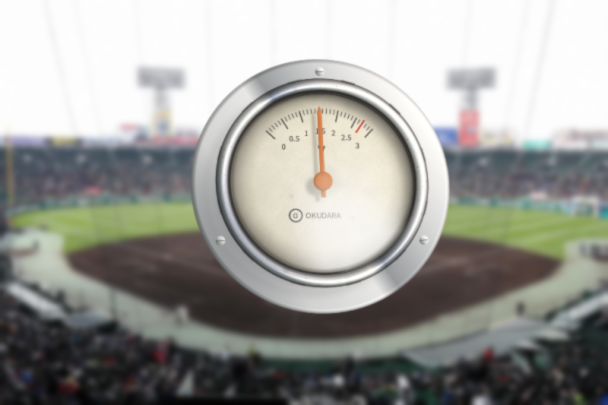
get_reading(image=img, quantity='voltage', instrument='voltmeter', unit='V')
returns 1.5 V
